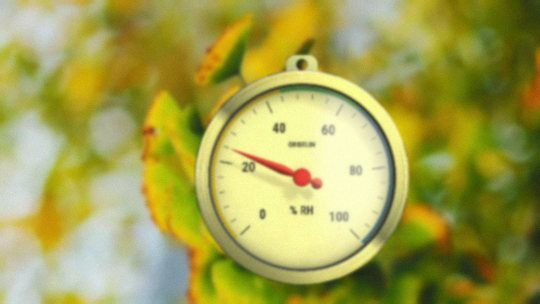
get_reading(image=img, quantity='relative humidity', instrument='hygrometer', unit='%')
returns 24 %
